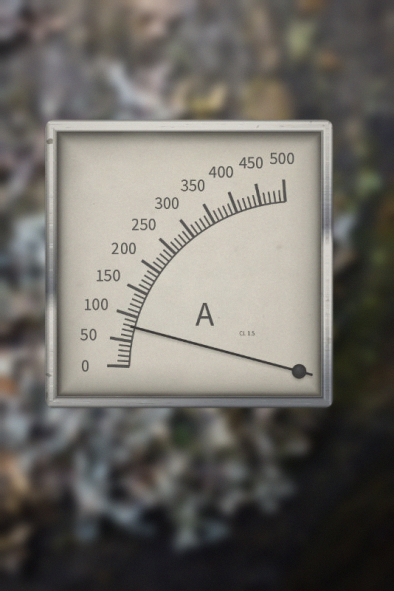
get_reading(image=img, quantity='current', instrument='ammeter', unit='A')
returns 80 A
